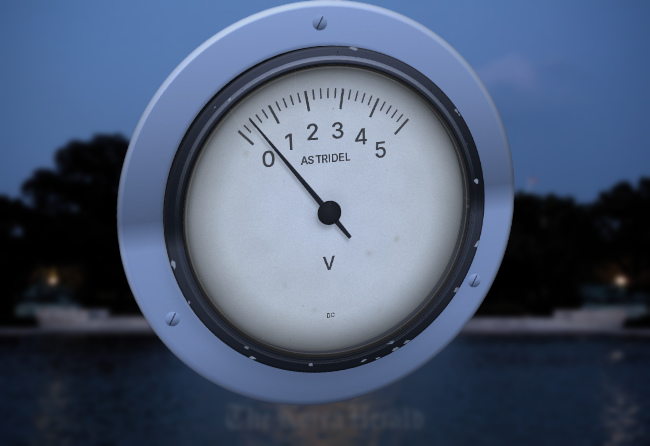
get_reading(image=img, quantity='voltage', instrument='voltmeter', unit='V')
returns 0.4 V
